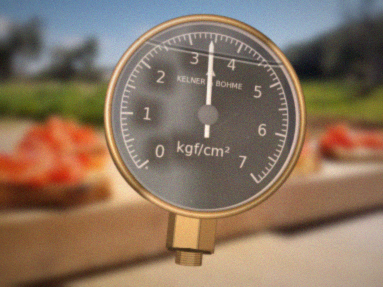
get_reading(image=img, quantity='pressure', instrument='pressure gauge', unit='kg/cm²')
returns 3.4 kg/cm²
